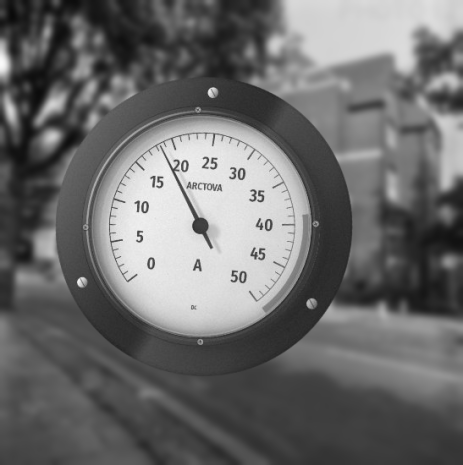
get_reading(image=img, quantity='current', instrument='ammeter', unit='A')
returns 18.5 A
